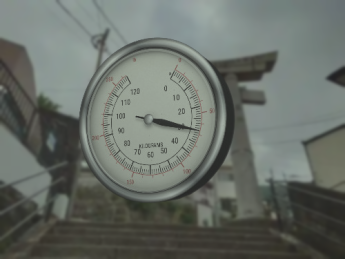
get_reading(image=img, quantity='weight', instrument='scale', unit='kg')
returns 30 kg
